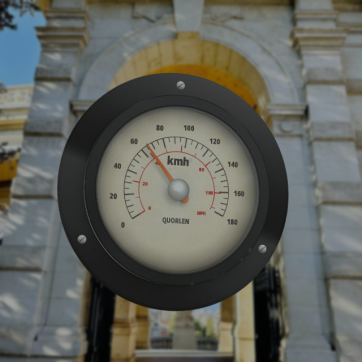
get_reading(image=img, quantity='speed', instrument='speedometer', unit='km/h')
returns 65 km/h
